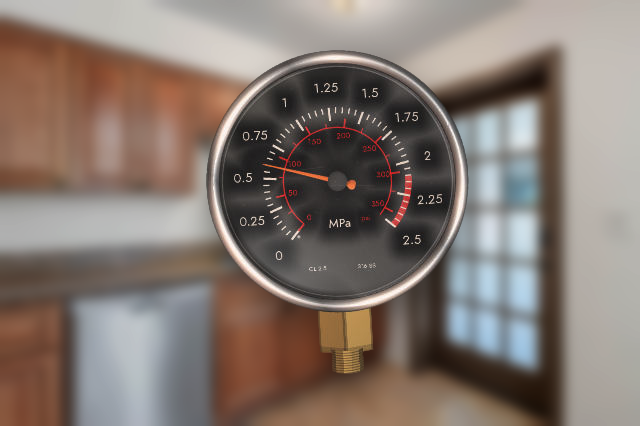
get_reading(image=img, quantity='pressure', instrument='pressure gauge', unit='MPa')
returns 0.6 MPa
